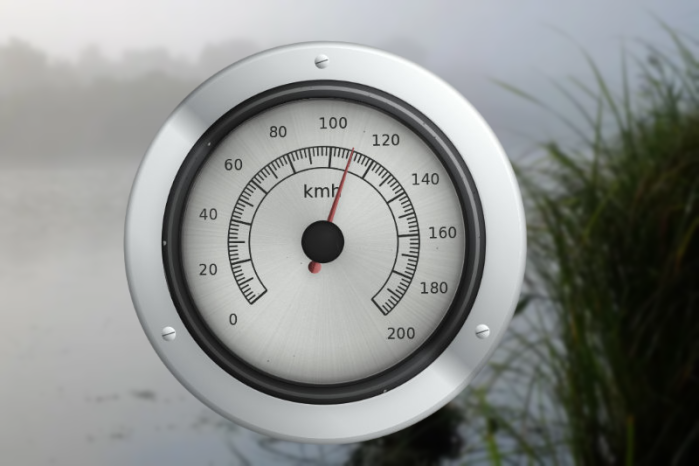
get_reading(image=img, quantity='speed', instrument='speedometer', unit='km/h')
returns 110 km/h
